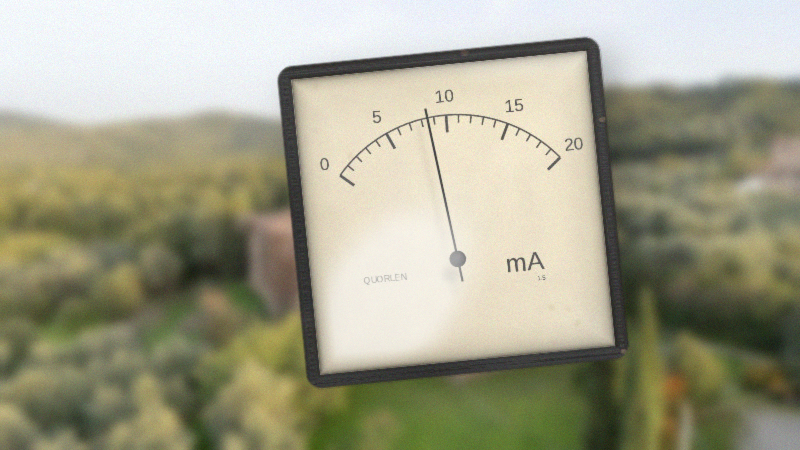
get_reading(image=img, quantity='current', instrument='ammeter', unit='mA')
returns 8.5 mA
